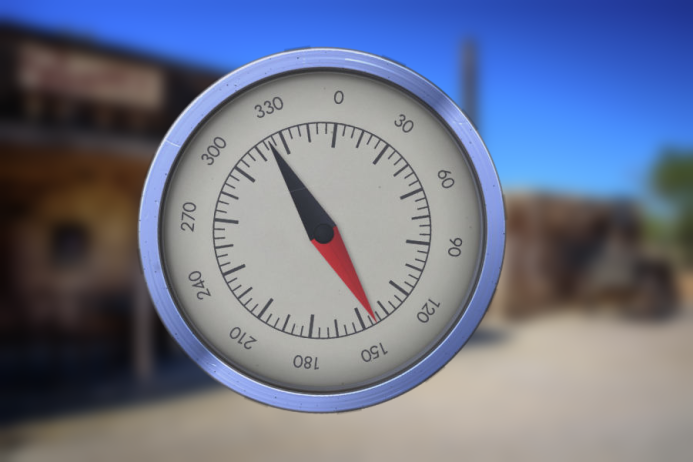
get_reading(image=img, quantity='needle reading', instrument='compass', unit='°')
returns 142.5 °
